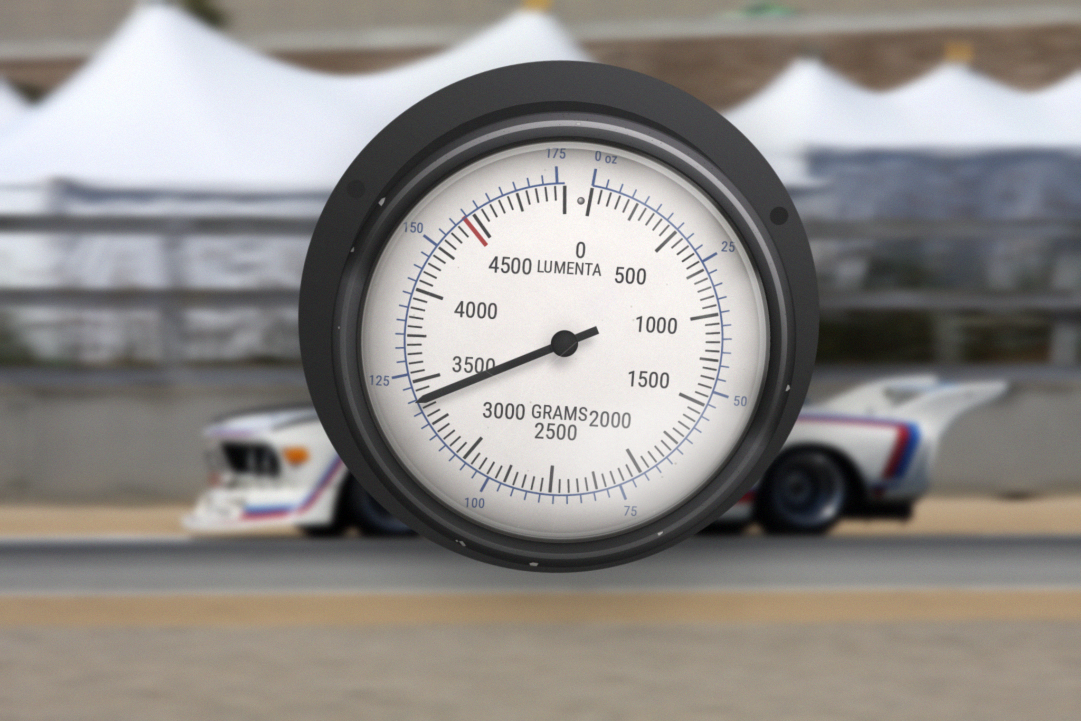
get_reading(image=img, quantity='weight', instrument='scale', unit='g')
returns 3400 g
